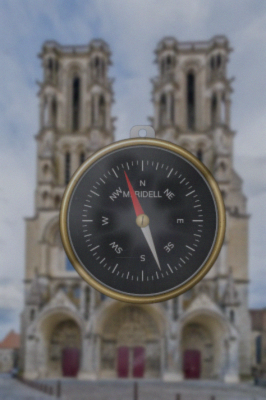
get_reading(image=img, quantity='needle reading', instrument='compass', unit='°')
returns 340 °
